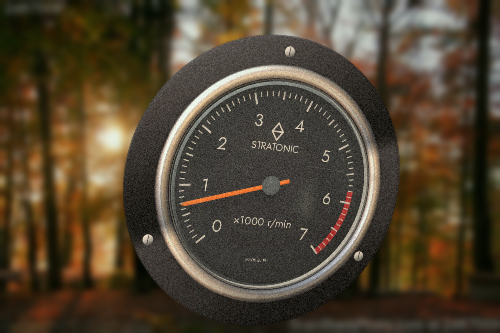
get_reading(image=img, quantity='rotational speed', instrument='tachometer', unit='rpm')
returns 700 rpm
